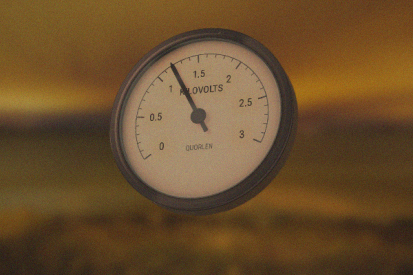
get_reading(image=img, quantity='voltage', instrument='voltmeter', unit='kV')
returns 1.2 kV
